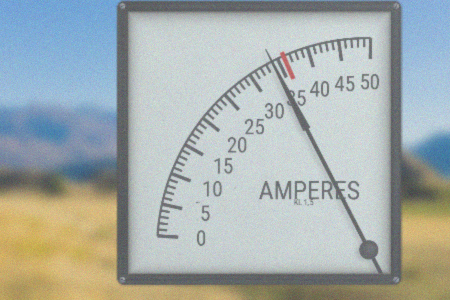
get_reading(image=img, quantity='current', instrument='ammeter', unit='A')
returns 34 A
